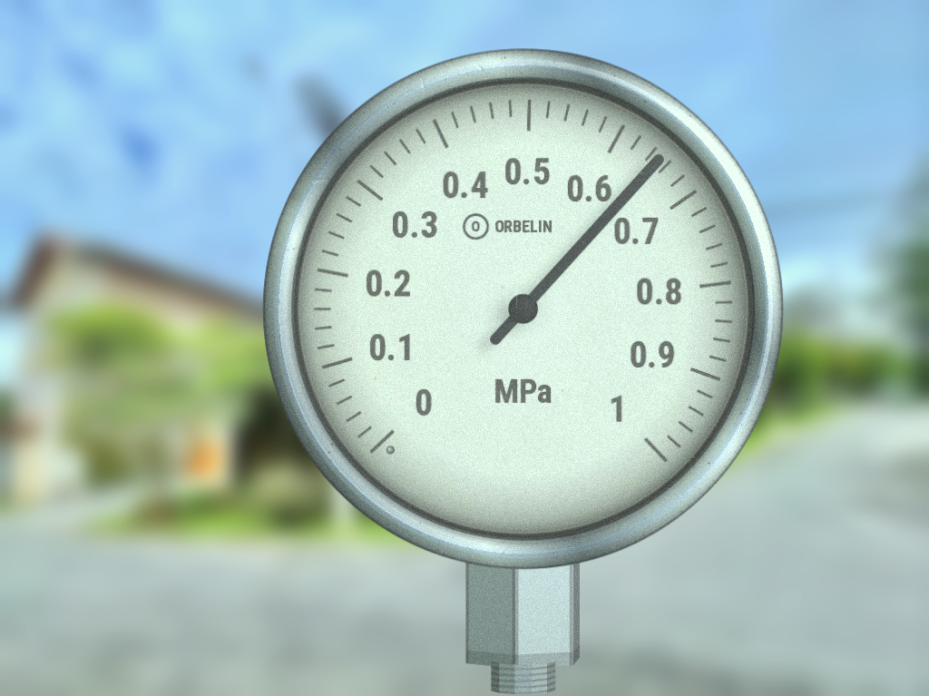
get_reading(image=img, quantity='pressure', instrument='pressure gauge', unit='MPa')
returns 0.65 MPa
